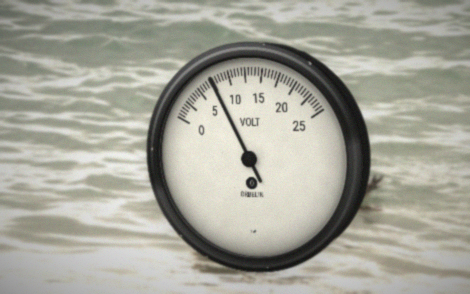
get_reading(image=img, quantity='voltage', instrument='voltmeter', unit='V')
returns 7.5 V
